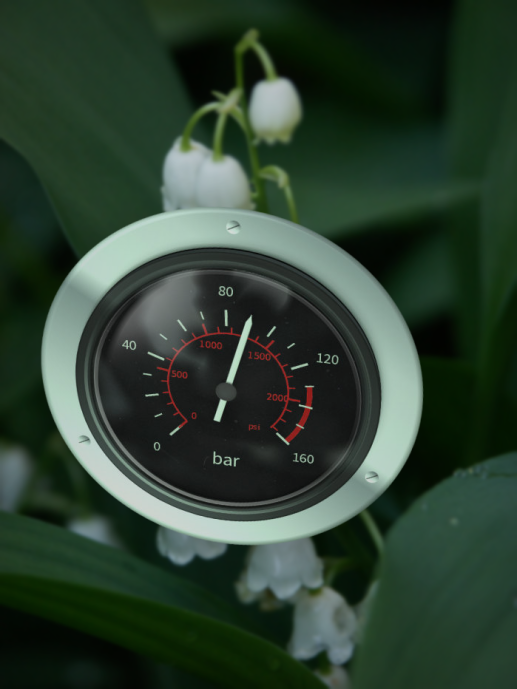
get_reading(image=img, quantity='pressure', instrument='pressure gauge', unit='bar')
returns 90 bar
